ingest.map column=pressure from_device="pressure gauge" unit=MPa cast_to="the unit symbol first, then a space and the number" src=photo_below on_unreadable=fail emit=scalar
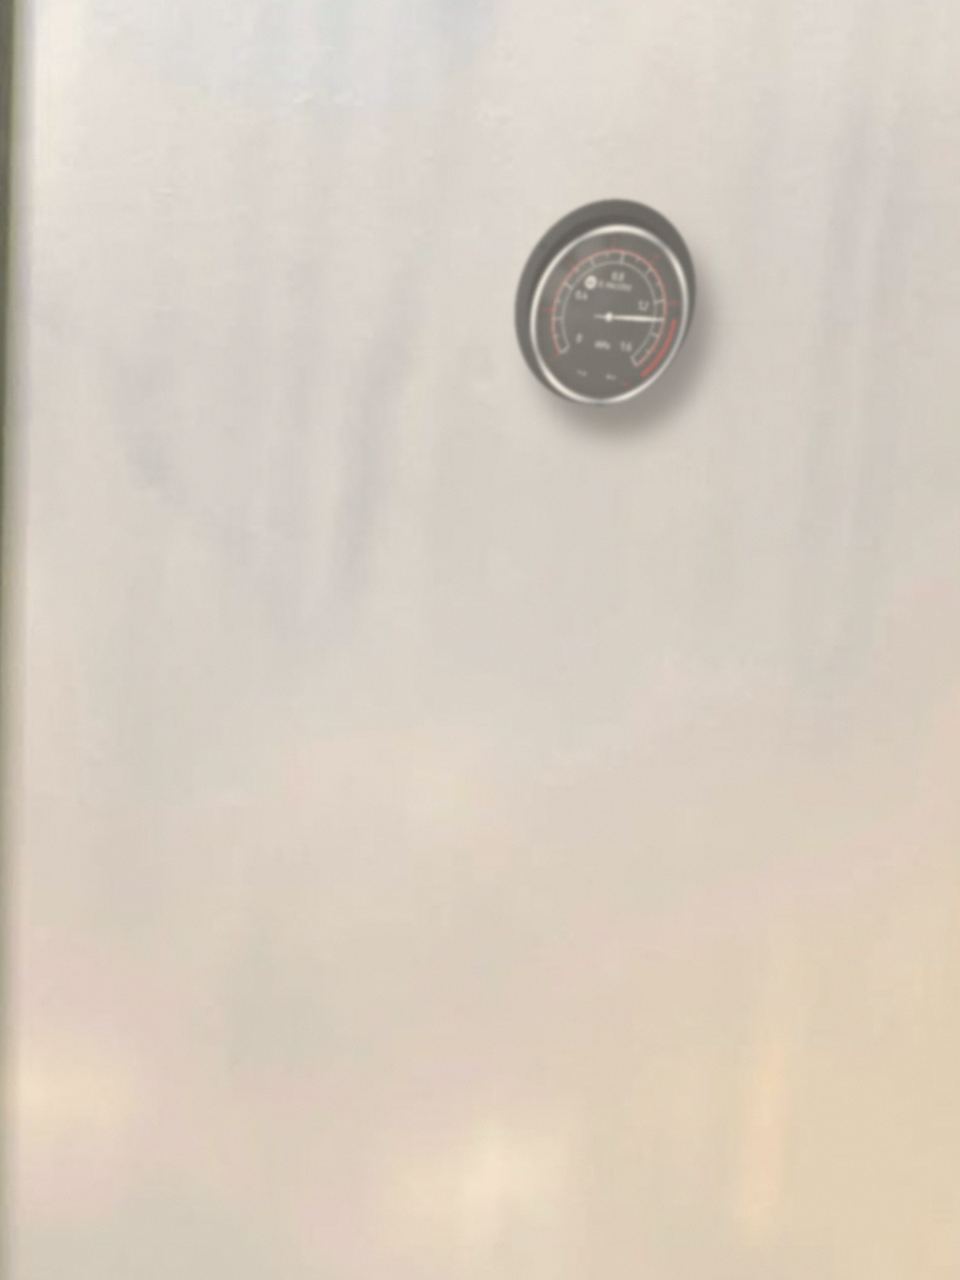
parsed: MPa 1.3
